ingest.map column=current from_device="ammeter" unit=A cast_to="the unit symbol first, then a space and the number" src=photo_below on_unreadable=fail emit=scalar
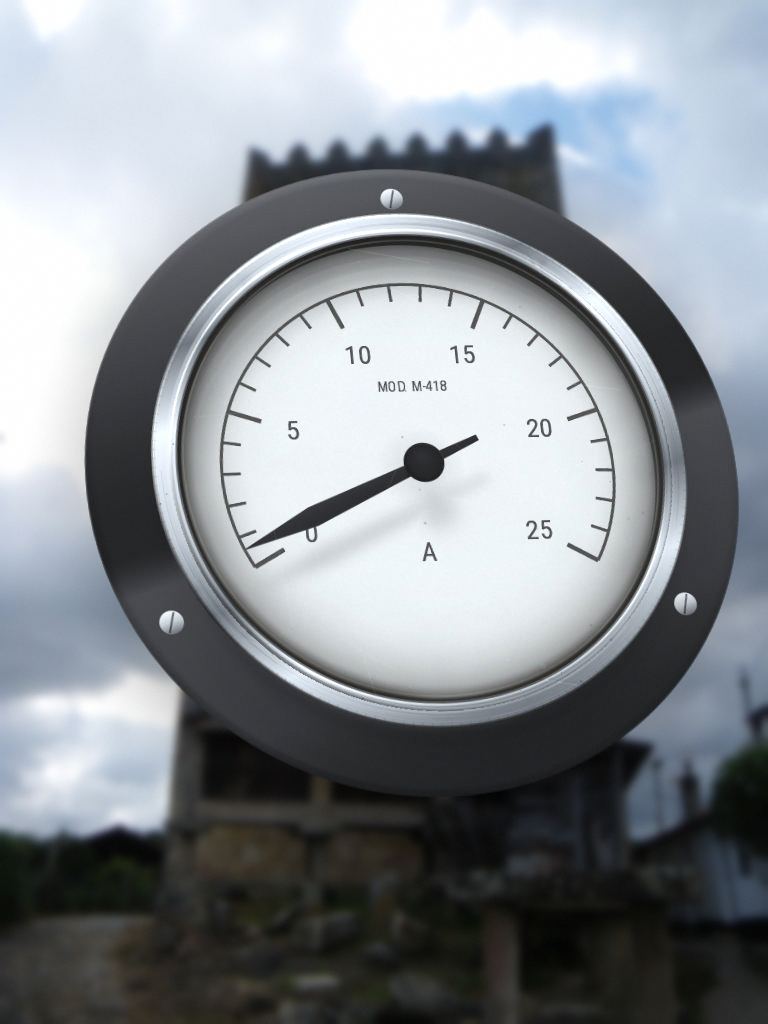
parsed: A 0.5
